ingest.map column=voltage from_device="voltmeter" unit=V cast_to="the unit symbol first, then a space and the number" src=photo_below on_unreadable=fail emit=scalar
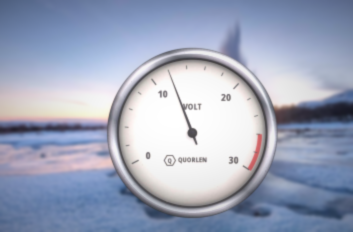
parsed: V 12
